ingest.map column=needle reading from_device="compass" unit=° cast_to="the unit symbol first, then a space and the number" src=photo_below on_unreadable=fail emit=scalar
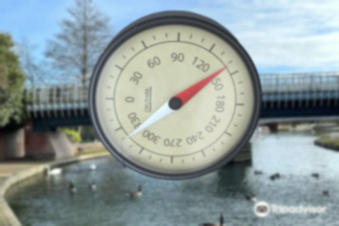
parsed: ° 140
